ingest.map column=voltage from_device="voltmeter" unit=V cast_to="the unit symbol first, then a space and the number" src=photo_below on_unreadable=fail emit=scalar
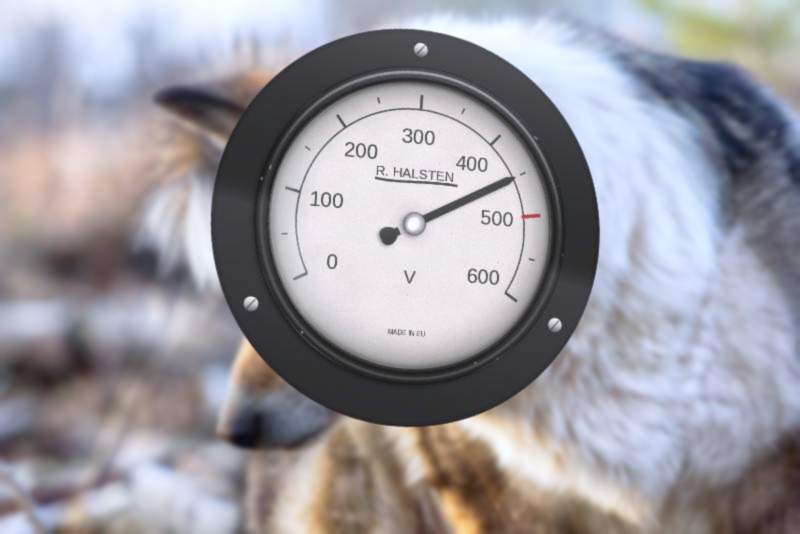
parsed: V 450
